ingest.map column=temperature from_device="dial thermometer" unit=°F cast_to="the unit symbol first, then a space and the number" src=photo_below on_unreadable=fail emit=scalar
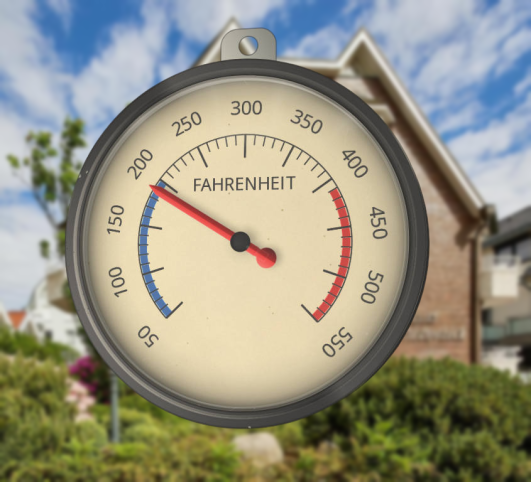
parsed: °F 190
